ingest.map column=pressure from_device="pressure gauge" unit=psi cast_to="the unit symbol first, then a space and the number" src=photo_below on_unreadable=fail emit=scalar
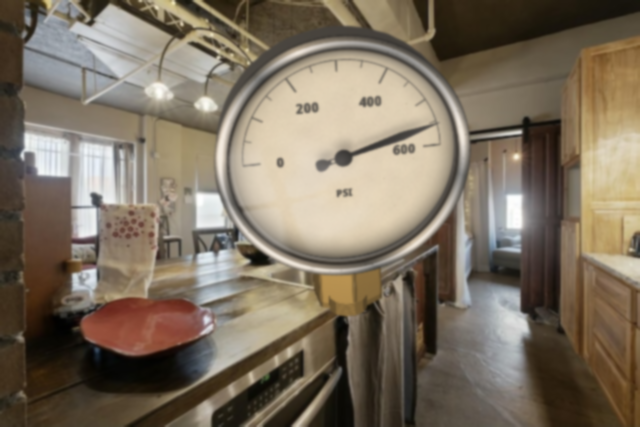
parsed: psi 550
